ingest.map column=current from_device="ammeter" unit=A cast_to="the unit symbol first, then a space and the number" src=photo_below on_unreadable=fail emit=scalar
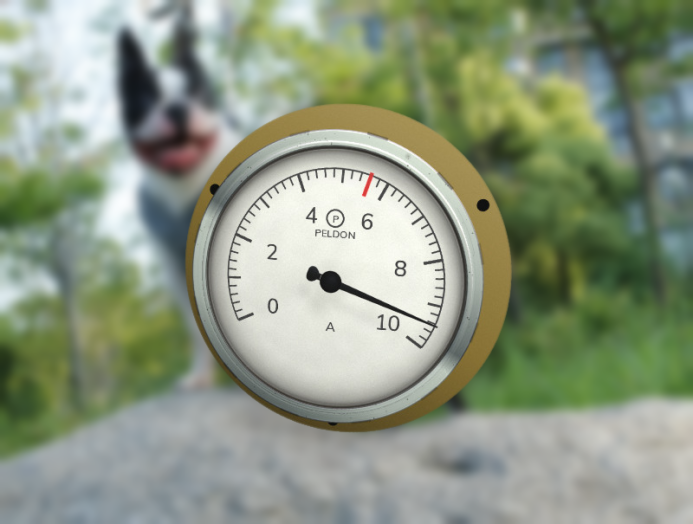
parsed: A 9.4
